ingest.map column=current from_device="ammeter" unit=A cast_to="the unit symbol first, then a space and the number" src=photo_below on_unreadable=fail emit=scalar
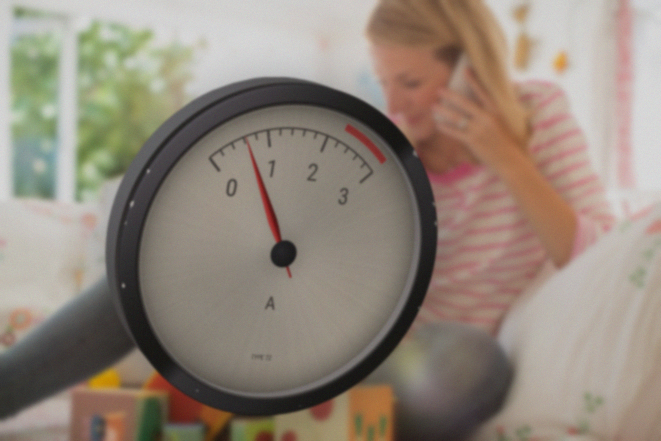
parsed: A 0.6
